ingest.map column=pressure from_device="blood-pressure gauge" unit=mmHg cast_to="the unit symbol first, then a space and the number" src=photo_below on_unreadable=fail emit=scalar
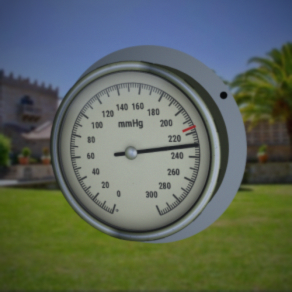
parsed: mmHg 230
